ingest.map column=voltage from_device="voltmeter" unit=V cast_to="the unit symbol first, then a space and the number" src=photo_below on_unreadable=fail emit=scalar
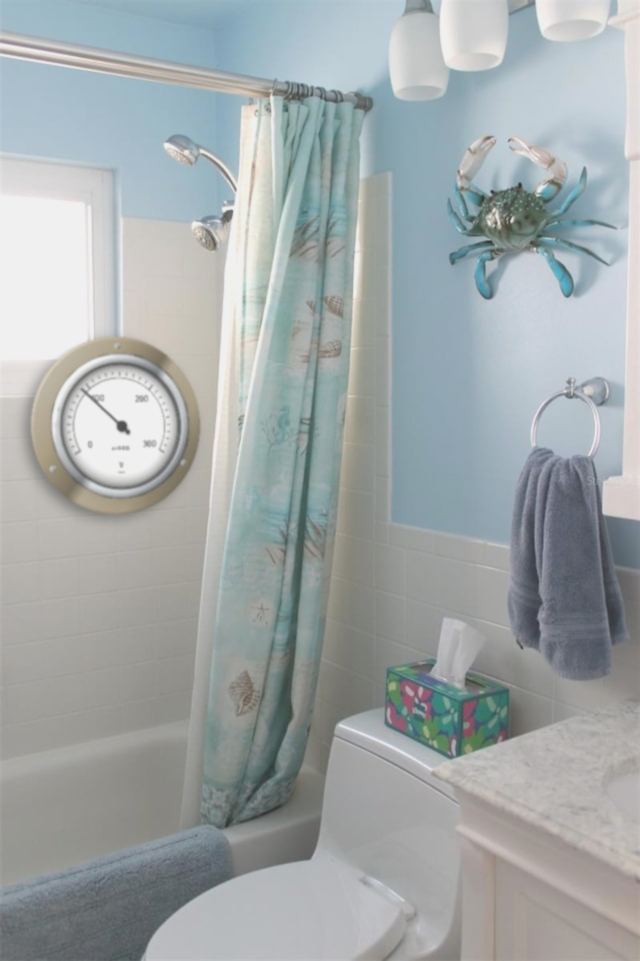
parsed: V 90
